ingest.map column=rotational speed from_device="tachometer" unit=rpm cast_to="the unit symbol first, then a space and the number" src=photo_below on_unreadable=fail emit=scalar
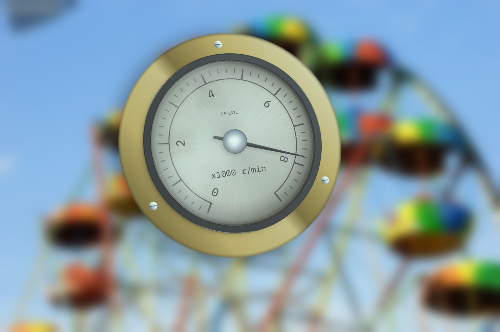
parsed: rpm 7800
